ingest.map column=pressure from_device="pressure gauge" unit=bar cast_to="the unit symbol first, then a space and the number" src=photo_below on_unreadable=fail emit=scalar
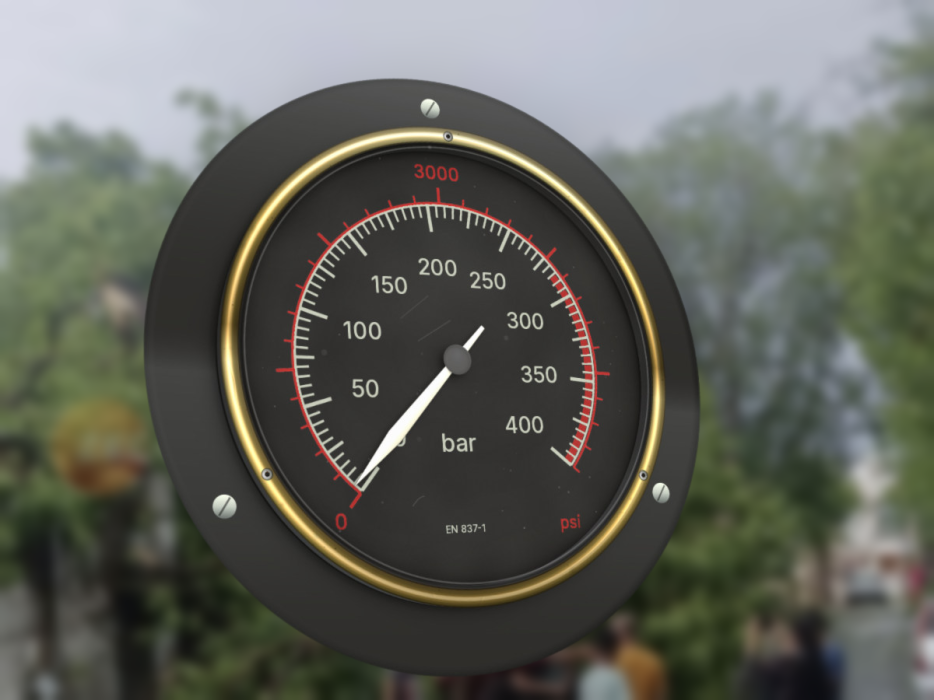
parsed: bar 5
